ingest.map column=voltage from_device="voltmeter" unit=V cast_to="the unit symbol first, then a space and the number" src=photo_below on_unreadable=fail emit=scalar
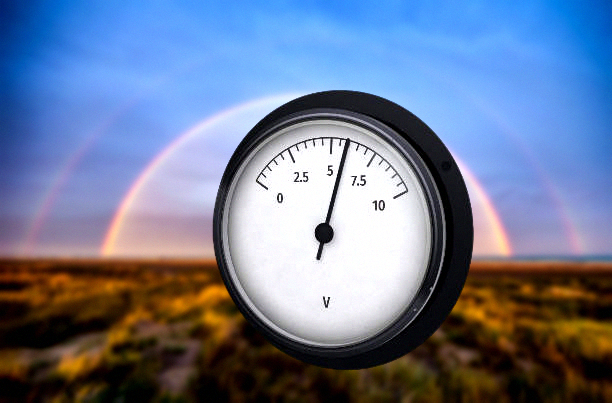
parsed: V 6
